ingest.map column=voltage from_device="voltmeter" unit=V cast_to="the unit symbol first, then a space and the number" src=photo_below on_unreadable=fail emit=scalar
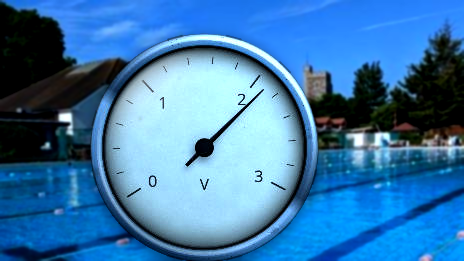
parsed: V 2.1
